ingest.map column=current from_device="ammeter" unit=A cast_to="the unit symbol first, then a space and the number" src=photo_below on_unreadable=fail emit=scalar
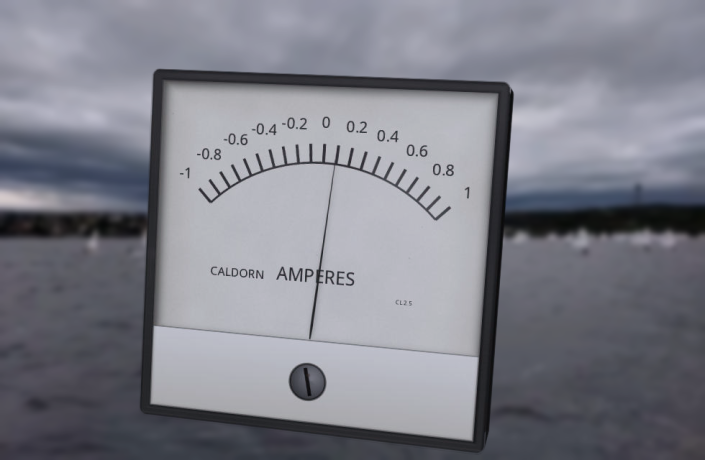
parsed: A 0.1
